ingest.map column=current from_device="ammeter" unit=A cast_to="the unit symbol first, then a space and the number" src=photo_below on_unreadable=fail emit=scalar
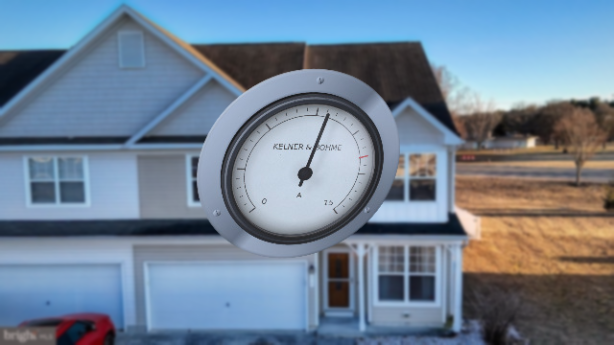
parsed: A 8
